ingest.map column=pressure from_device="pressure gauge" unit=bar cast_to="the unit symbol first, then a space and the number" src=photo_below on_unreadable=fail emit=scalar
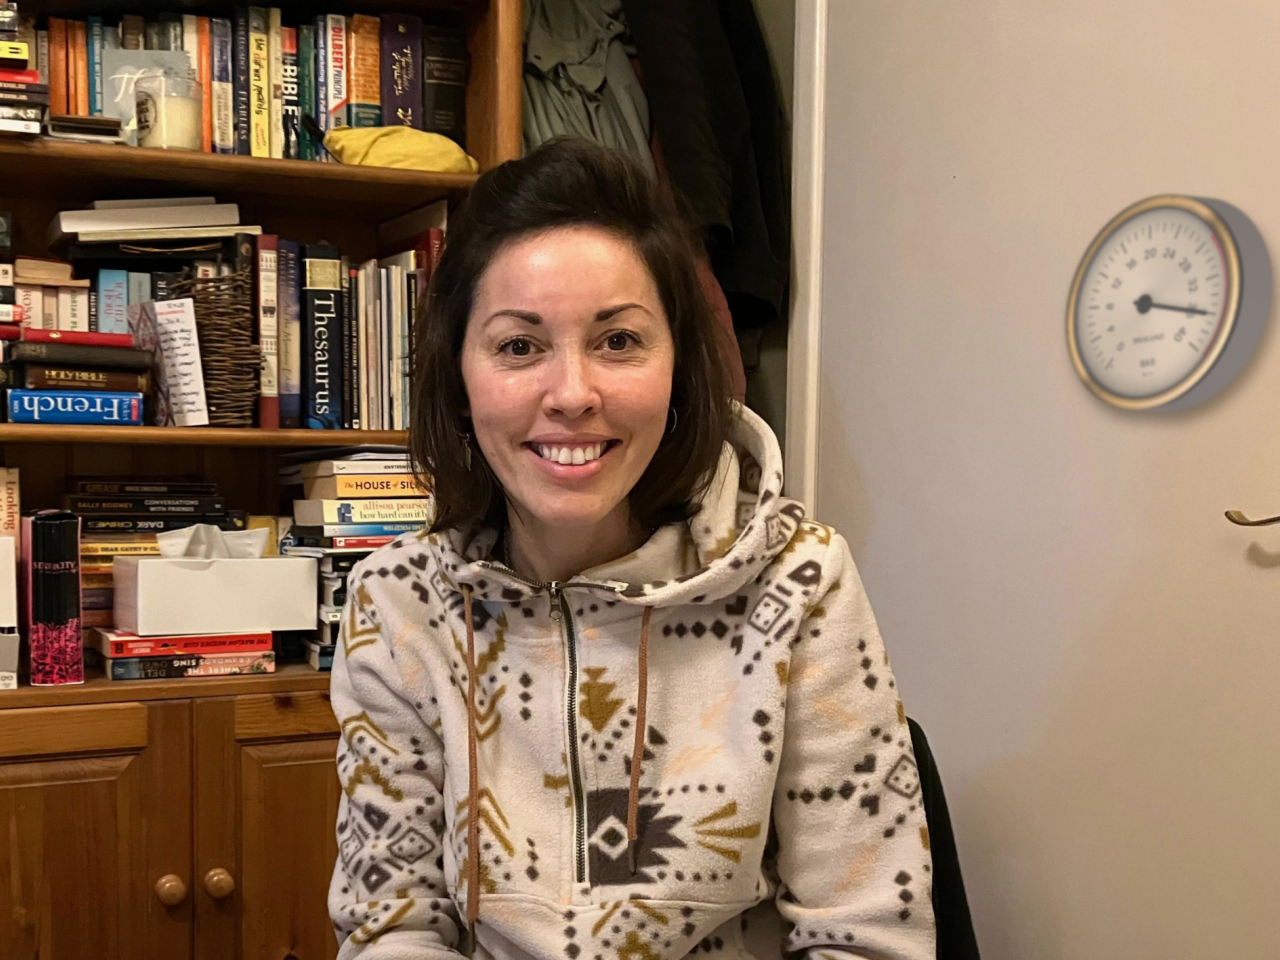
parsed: bar 36
